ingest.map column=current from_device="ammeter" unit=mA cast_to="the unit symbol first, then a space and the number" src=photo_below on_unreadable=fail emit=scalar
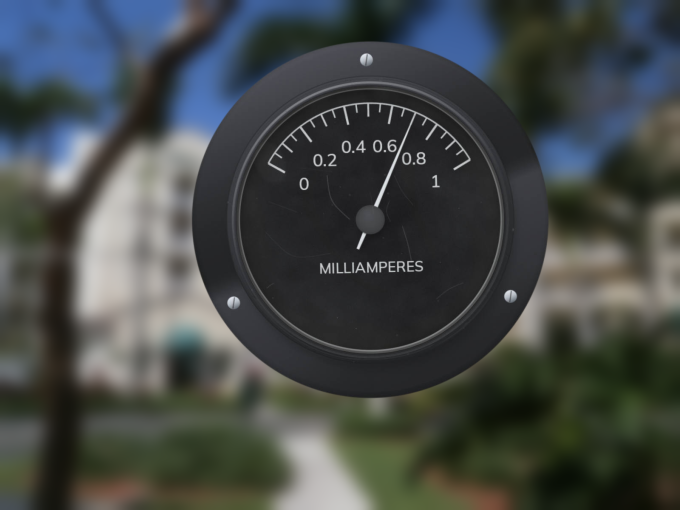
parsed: mA 0.7
